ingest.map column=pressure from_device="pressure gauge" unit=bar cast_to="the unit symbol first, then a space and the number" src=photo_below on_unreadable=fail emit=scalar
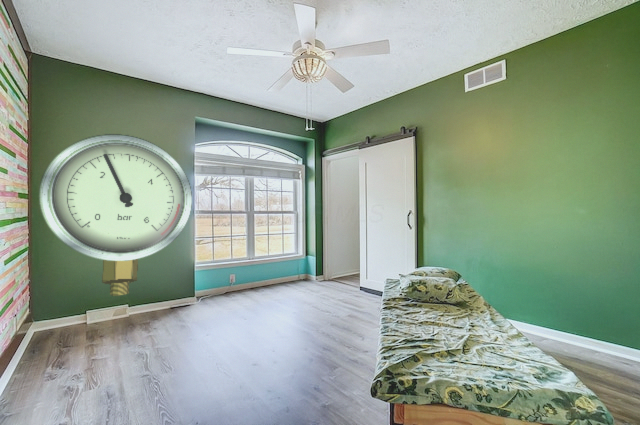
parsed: bar 2.4
